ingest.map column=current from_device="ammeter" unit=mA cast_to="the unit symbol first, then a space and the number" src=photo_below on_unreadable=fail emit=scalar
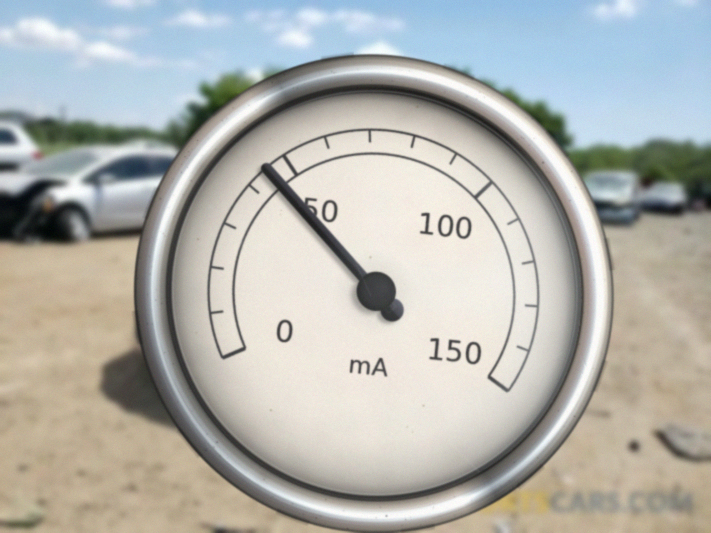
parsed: mA 45
